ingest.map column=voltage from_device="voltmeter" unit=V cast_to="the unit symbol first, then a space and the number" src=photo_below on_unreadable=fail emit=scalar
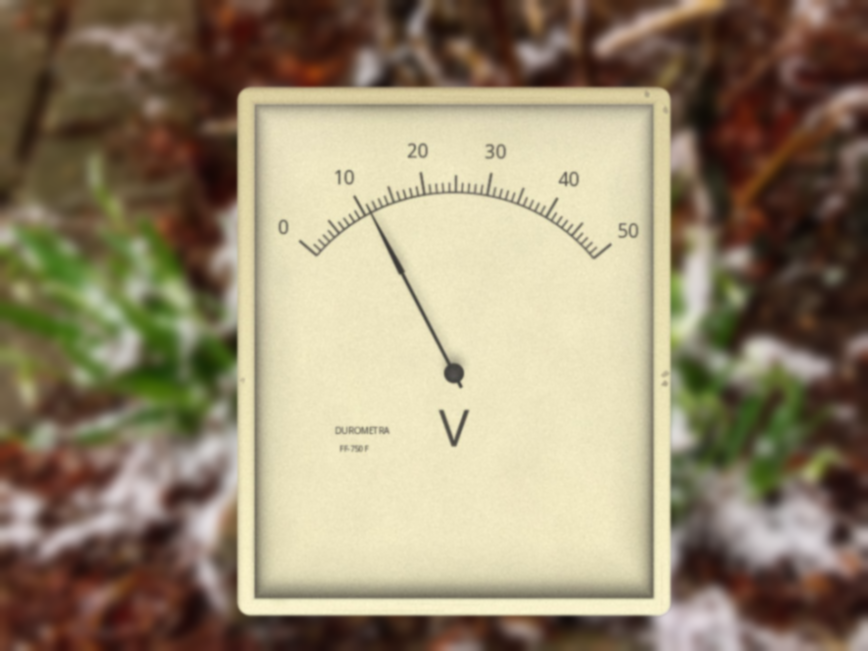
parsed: V 11
